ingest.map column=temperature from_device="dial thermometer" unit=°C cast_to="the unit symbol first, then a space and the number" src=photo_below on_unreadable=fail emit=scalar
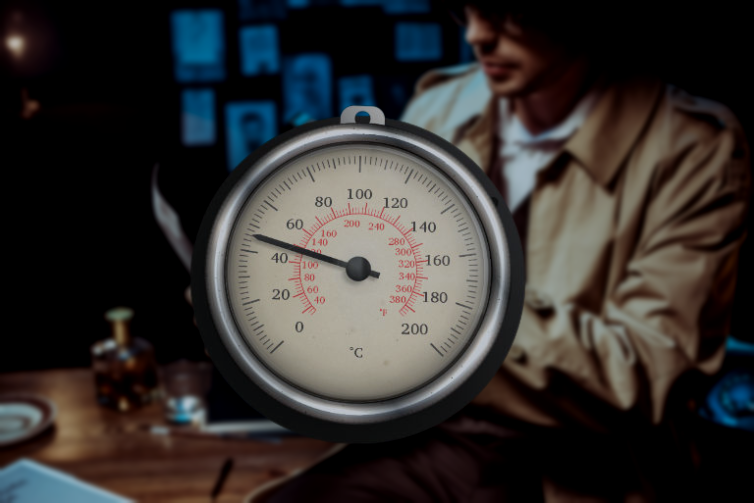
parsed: °C 46
